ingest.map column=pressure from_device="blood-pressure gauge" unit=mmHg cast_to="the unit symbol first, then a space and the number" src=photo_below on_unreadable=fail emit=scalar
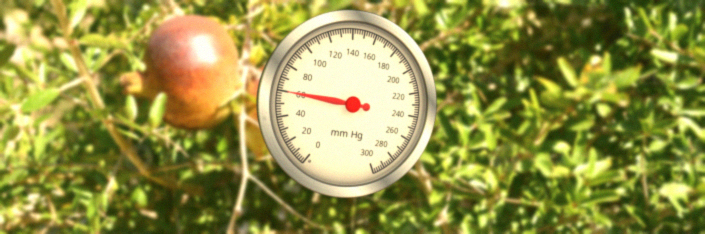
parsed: mmHg 60
